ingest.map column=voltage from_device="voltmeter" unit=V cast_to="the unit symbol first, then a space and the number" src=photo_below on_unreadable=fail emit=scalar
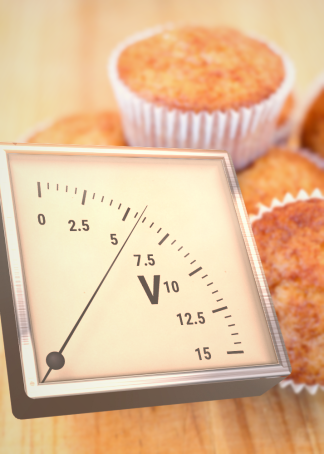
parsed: V 5.75
